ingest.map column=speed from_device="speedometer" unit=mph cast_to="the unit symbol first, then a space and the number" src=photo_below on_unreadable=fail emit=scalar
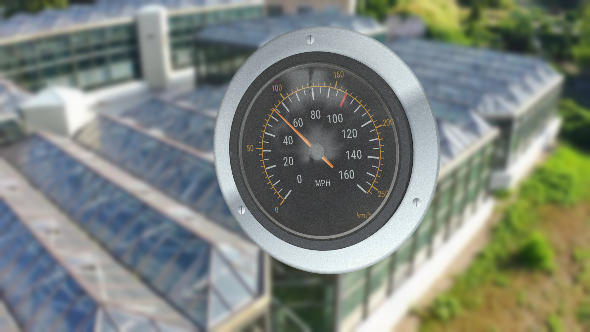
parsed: mph 55
